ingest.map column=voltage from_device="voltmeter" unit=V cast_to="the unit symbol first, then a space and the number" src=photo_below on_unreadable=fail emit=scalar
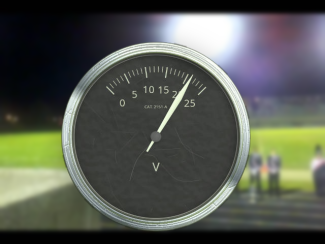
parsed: V 21
